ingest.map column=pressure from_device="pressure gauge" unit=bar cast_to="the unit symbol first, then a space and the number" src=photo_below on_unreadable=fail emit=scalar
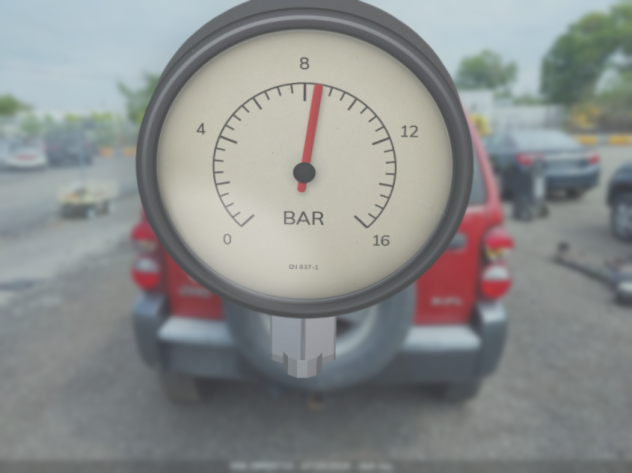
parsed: bar 8.5
